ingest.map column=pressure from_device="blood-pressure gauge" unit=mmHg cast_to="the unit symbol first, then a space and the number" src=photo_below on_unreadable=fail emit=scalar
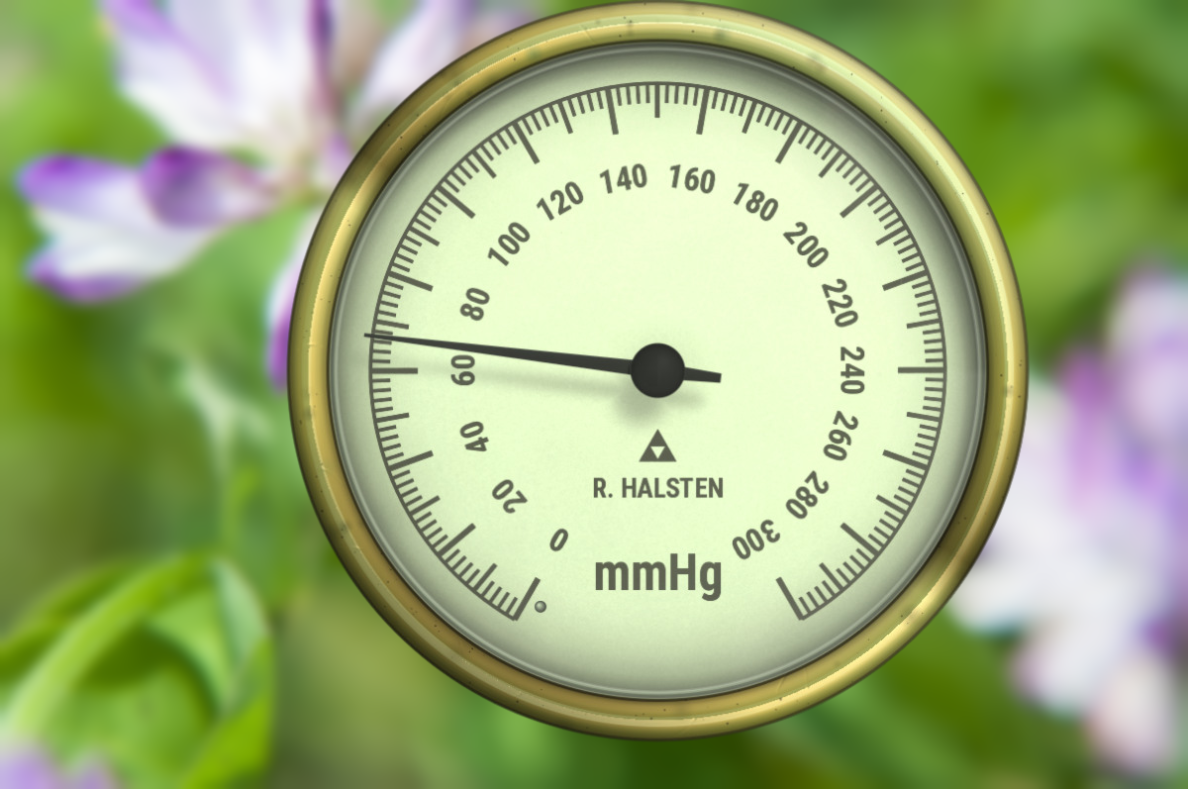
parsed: mmHg 67
